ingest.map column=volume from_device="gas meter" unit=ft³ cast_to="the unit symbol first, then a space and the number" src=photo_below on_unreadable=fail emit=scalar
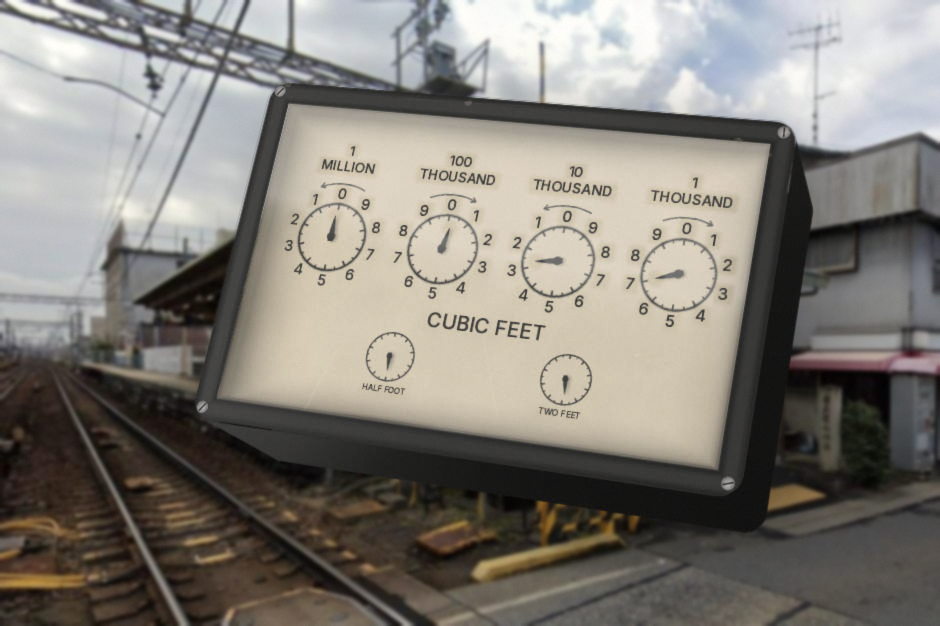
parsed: ft³ 2700
